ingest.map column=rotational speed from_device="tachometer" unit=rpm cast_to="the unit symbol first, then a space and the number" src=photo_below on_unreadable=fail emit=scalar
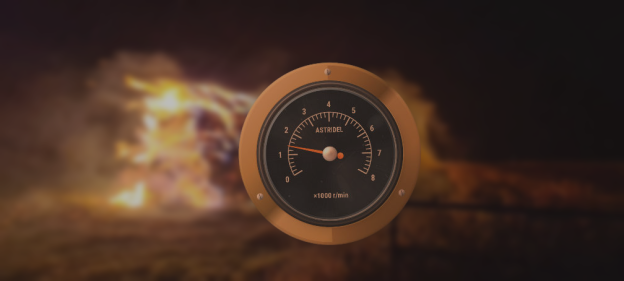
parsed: rpm 1400
